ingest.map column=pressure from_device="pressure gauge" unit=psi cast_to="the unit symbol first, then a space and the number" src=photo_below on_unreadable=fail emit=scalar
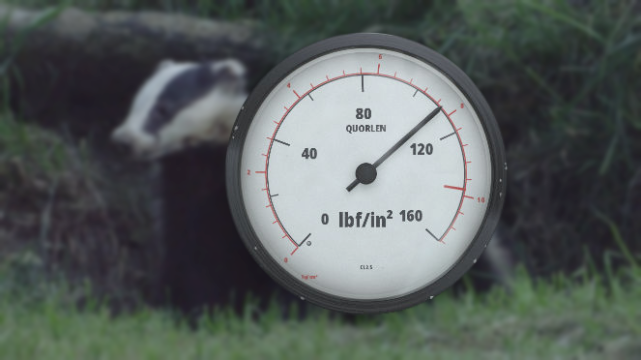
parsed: psi 110
